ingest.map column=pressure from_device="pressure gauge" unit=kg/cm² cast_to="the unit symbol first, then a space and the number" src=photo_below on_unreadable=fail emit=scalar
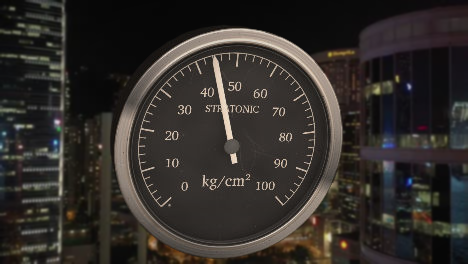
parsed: kg/cm² 44
